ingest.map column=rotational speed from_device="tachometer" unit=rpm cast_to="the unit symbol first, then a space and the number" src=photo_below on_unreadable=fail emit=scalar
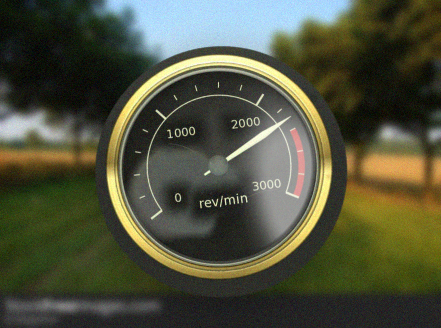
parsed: rpm 2300
